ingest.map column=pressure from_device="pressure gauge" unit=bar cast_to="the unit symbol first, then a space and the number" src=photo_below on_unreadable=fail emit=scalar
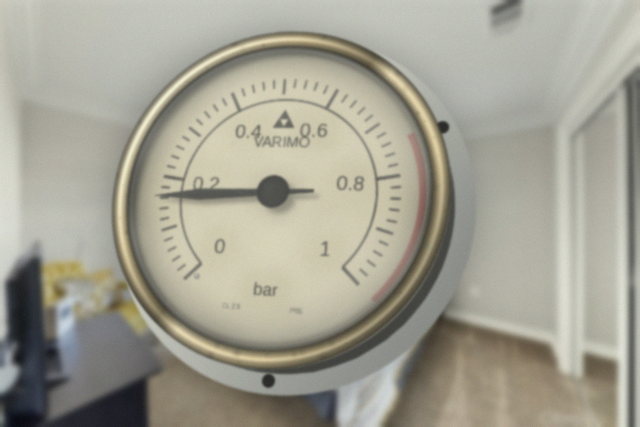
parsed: bar 0.16
